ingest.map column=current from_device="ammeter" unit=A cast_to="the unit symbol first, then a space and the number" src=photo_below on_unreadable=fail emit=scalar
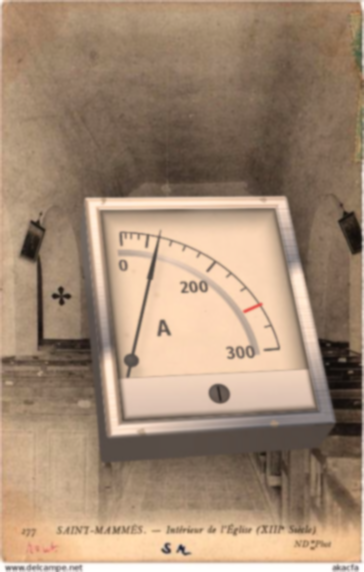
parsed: A 120
